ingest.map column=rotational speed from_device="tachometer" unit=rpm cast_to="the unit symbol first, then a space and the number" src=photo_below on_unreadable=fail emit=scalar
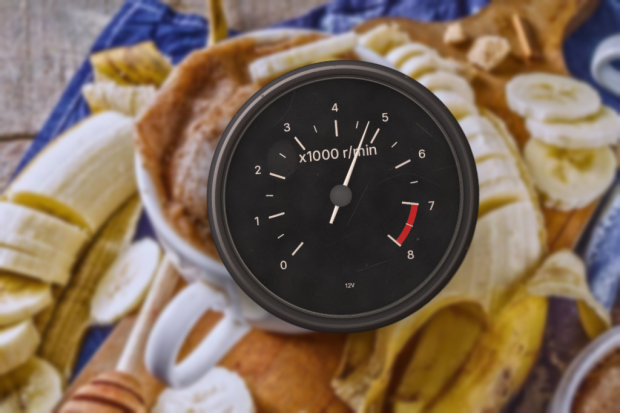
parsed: rpm 4750
